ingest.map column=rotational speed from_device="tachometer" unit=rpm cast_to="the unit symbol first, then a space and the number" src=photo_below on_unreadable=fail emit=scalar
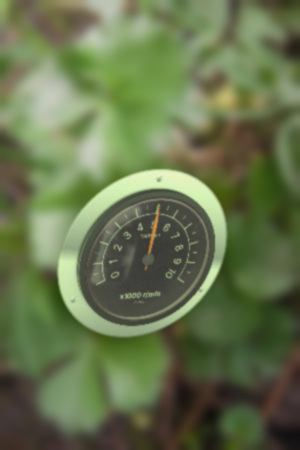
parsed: rpm 5000
